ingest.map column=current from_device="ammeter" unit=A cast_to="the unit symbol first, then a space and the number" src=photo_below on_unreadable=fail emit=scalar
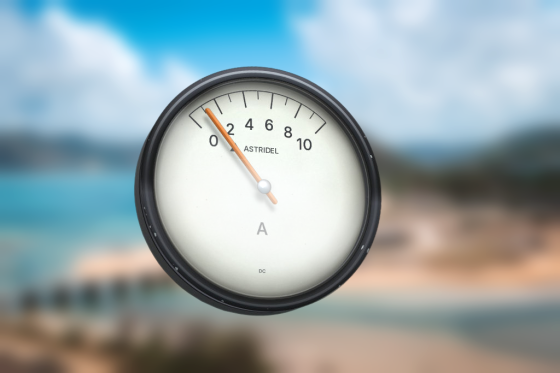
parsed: A 1
